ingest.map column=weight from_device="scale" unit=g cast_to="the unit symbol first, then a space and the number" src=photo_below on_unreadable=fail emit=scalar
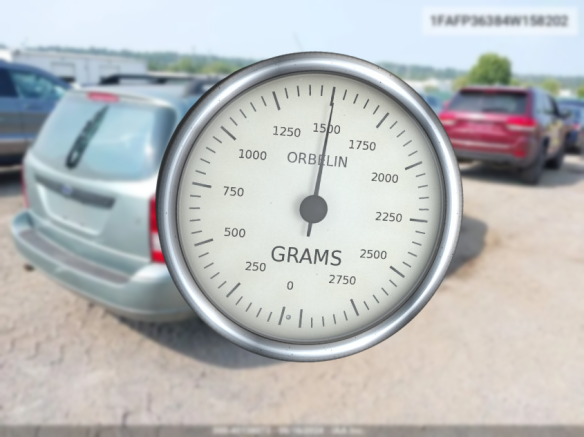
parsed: g 1500
